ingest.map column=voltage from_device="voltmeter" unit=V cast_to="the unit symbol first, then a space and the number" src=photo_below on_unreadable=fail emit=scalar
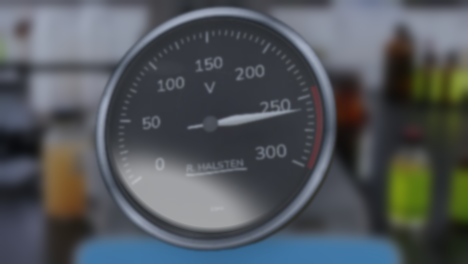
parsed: V 260
